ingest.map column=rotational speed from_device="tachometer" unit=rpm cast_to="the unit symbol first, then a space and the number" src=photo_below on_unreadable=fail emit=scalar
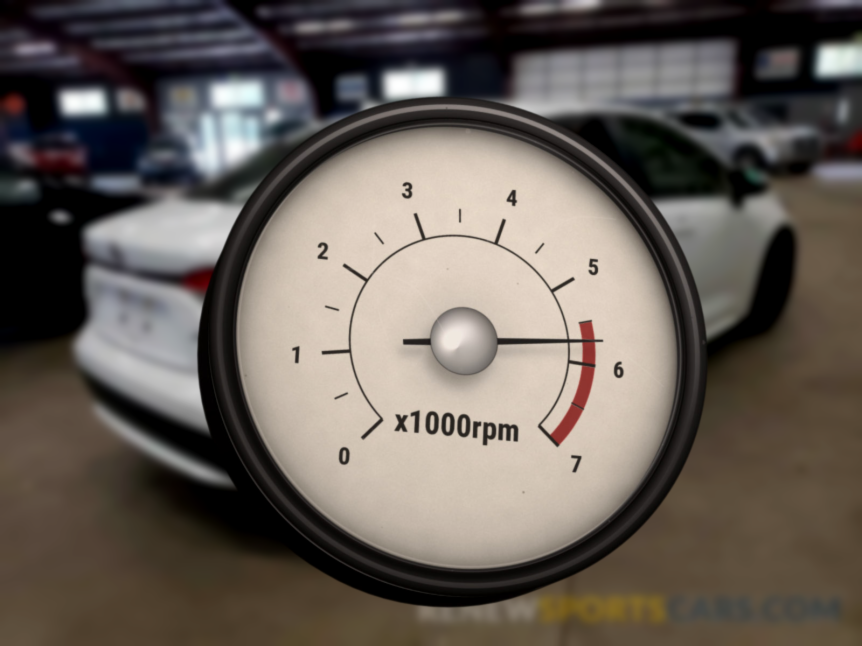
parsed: rpm 5750
